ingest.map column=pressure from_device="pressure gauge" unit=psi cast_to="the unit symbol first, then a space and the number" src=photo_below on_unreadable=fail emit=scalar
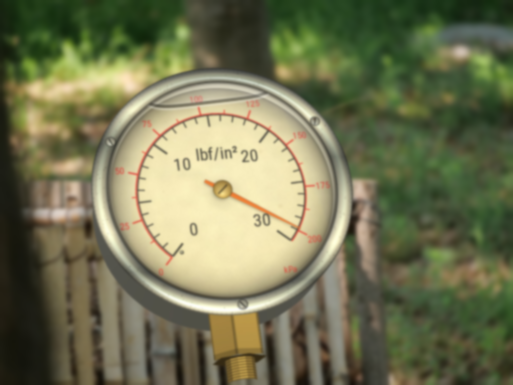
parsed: psi 29
